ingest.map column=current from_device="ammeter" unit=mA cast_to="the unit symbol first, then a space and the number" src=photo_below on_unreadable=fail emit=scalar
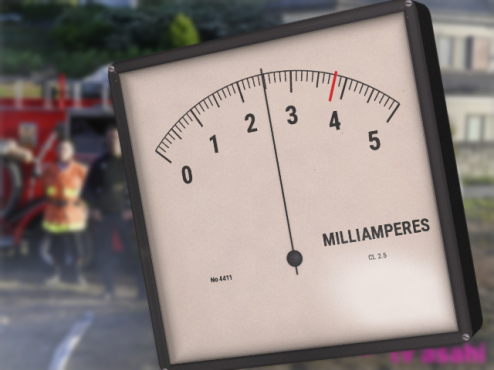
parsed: mA 2.5
